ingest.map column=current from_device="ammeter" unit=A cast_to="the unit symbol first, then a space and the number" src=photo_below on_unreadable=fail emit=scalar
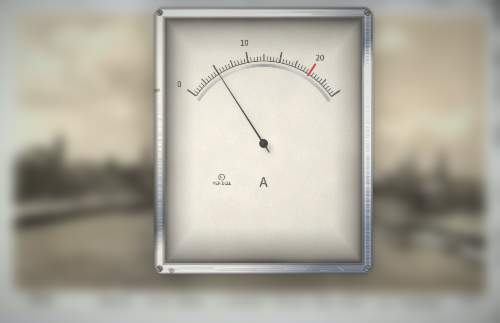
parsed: A 5
